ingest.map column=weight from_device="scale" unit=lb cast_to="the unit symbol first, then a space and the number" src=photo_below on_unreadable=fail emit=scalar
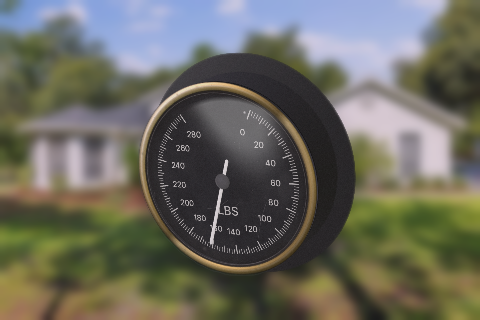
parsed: lb 160
